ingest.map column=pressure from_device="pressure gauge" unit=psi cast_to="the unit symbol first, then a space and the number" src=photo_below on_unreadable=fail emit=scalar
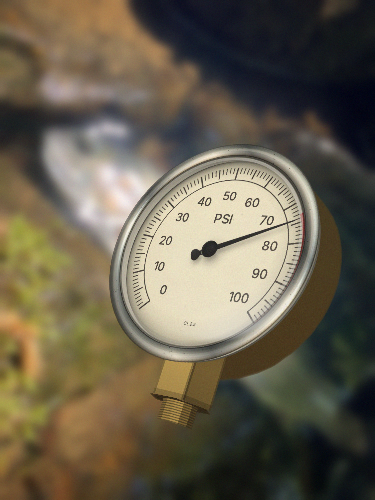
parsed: psi 75
